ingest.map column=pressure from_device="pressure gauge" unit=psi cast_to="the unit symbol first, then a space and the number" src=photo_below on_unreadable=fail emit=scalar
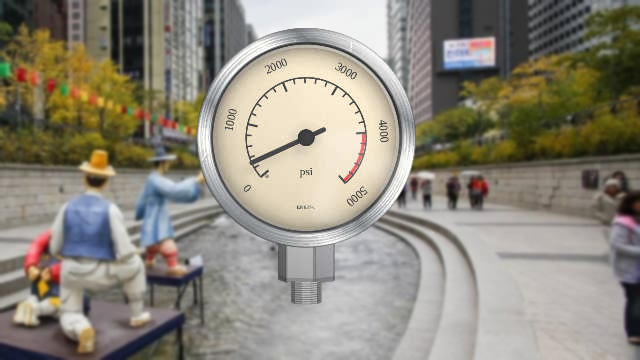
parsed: psi 300
